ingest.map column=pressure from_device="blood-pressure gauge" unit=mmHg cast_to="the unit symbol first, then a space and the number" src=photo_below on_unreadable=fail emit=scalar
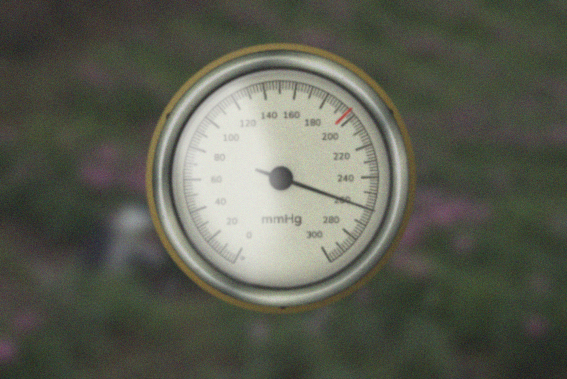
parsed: mmHg 260
